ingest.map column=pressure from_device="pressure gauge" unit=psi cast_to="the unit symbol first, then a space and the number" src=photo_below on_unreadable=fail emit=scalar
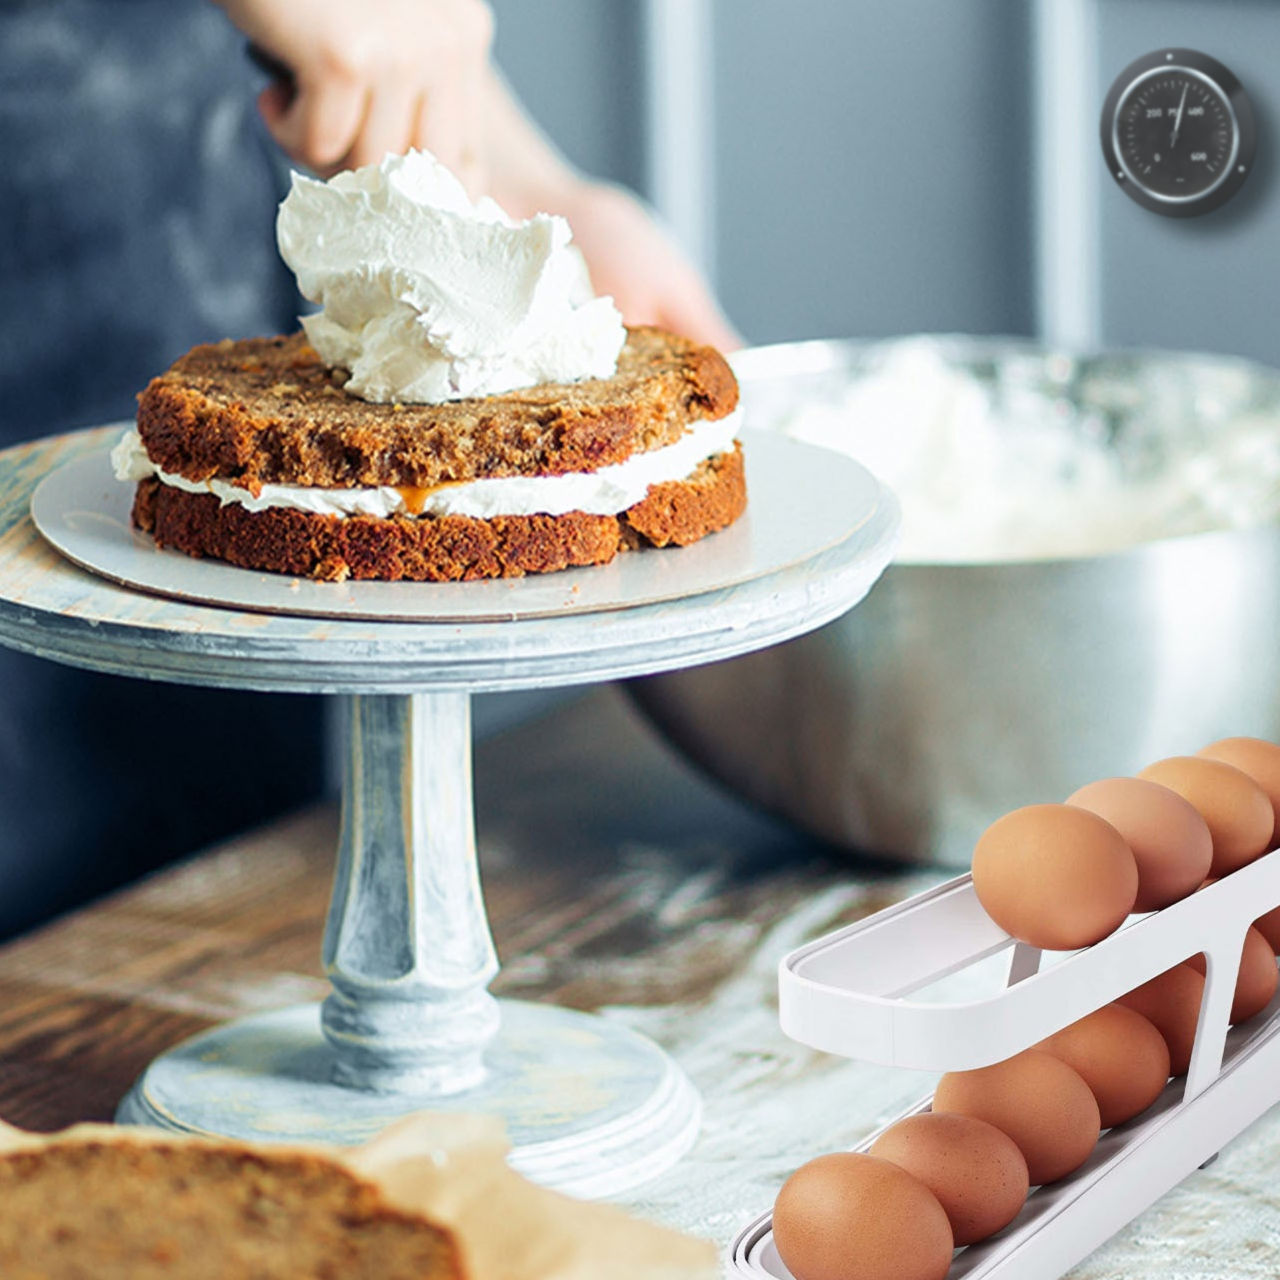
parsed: psi 340
